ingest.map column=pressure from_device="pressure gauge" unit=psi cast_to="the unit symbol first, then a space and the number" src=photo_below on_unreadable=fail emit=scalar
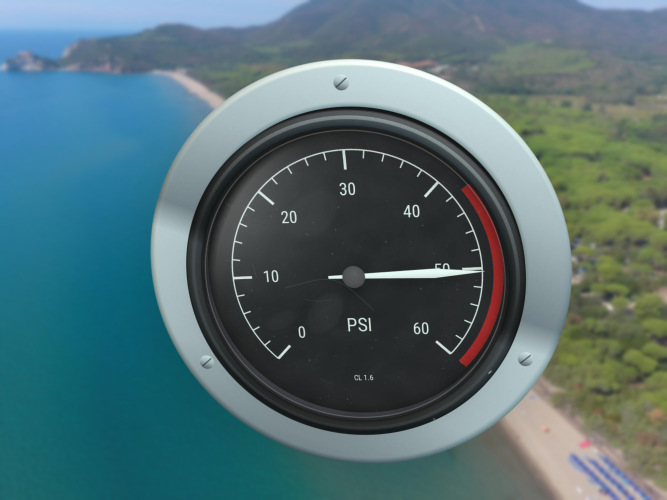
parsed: psi 50
